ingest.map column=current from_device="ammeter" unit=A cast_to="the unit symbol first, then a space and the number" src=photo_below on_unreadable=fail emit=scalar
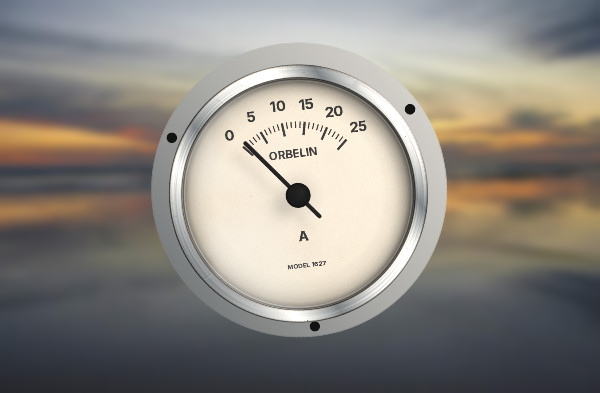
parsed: A 1
